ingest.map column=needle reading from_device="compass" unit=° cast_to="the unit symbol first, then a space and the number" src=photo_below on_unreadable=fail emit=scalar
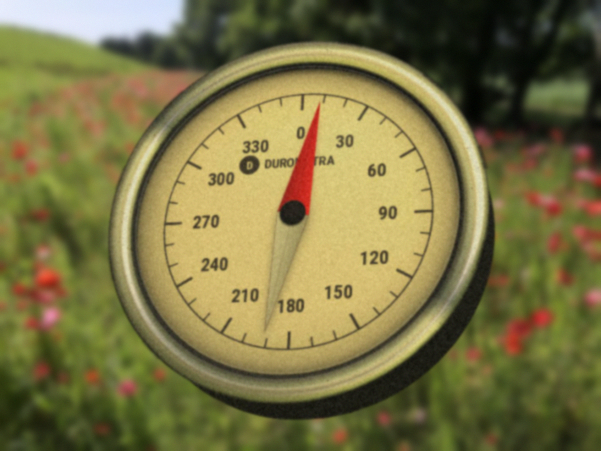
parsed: ° 10
